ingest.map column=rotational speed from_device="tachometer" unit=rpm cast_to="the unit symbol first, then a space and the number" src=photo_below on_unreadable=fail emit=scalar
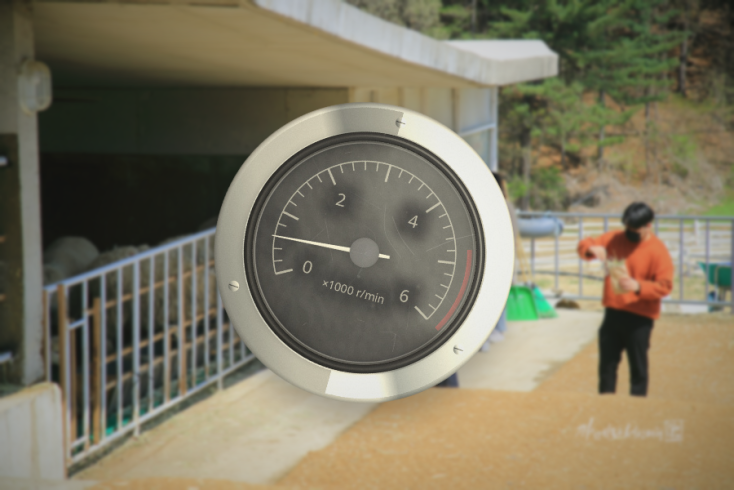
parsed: rpm 600
